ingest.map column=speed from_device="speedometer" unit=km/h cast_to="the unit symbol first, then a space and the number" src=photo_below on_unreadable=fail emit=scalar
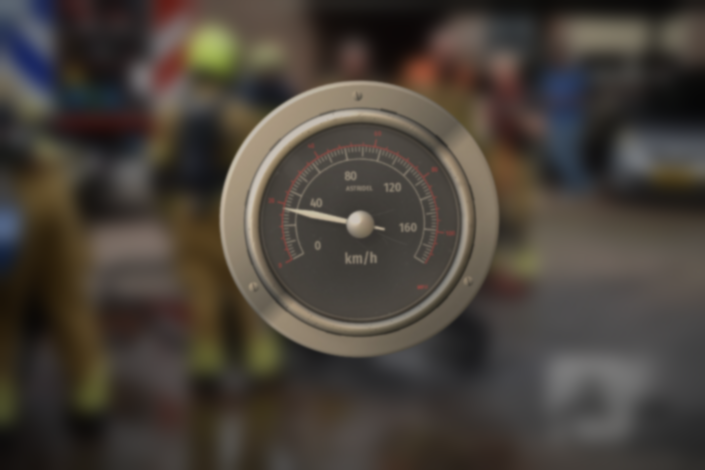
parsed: km/h 30
